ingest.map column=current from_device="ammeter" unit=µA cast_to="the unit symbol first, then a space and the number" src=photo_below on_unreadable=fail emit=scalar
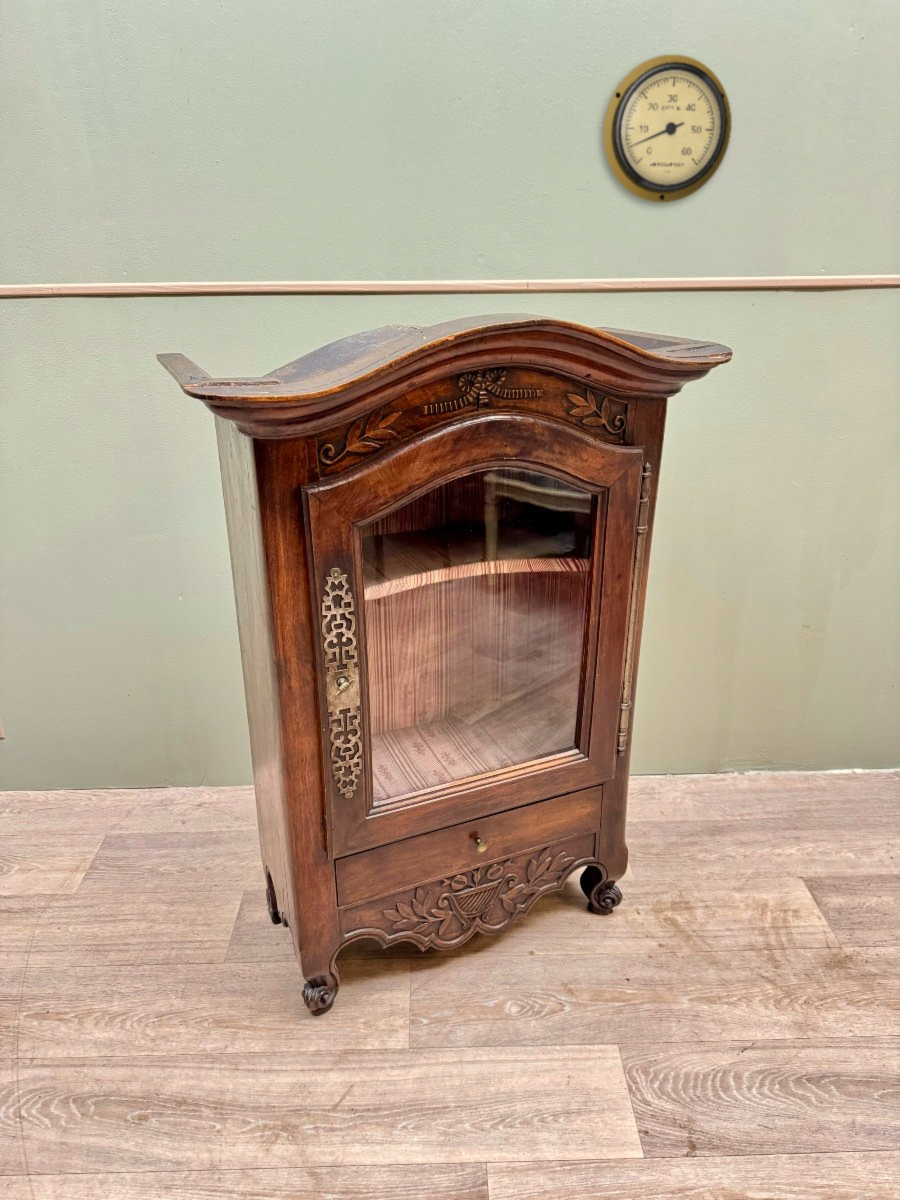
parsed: µA 5
